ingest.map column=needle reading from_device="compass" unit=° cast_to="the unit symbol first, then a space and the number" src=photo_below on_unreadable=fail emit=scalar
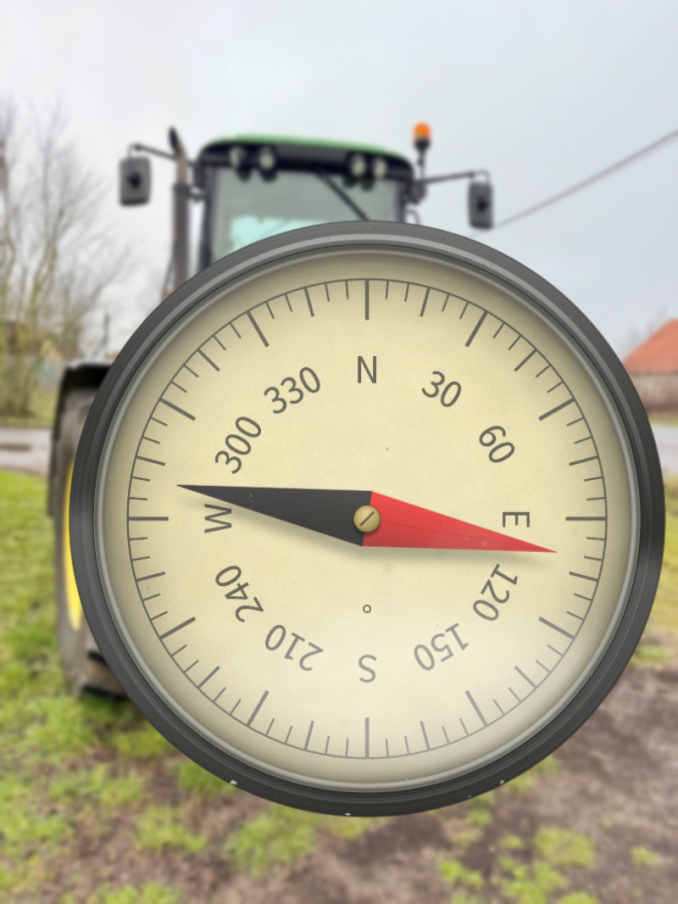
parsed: ° 100
